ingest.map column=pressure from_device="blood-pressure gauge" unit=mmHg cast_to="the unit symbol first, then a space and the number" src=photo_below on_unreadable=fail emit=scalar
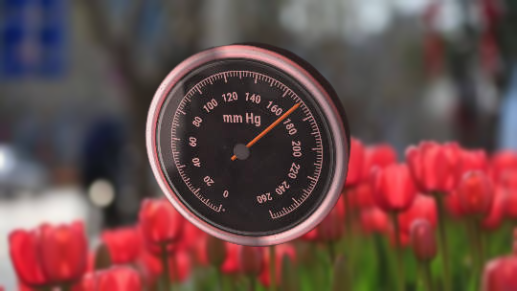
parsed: mmHg 170
